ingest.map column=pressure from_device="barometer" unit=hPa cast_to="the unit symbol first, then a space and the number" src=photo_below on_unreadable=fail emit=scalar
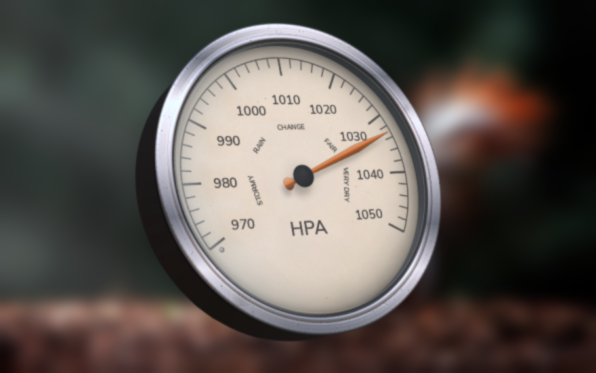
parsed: hPa 1033
